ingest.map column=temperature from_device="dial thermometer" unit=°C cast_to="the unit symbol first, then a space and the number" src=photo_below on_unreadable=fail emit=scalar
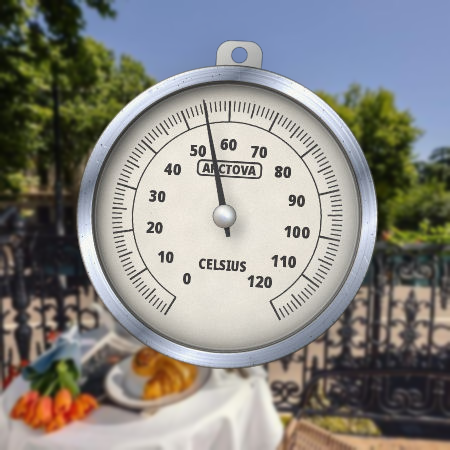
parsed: °C 55
